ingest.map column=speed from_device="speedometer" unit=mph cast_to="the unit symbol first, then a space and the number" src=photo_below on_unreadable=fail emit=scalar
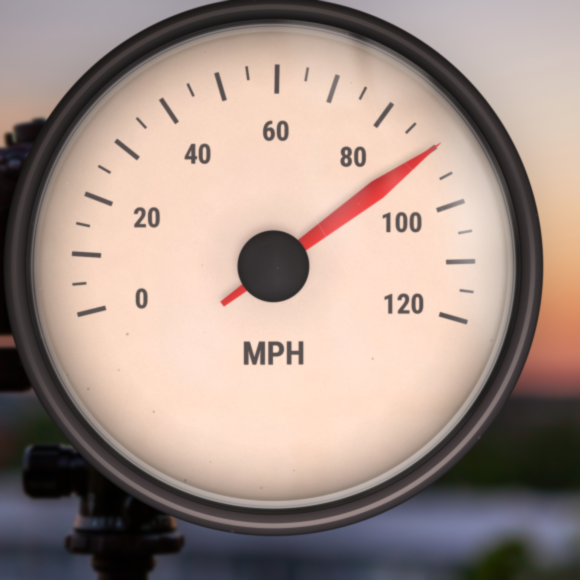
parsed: mph 90
